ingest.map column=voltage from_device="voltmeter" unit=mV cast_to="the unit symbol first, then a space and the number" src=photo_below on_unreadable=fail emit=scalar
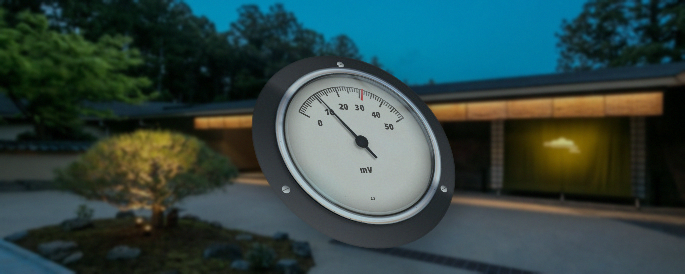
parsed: mV 10
